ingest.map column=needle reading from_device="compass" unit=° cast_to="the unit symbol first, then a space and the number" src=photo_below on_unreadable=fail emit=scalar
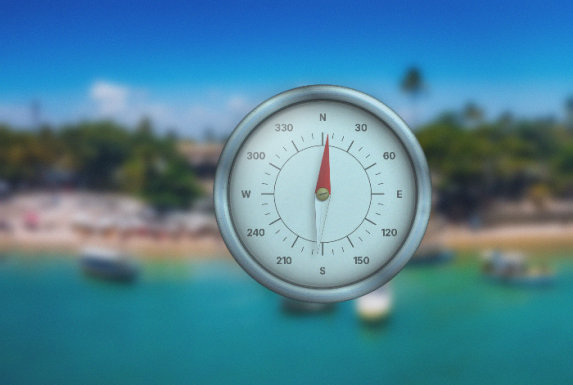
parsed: ° 5
